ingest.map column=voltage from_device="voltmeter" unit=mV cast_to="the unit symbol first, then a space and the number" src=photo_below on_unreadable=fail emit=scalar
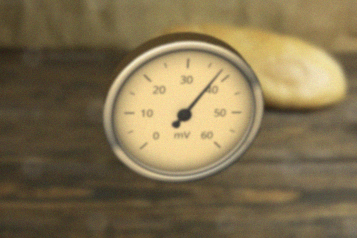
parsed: mV 37.5
